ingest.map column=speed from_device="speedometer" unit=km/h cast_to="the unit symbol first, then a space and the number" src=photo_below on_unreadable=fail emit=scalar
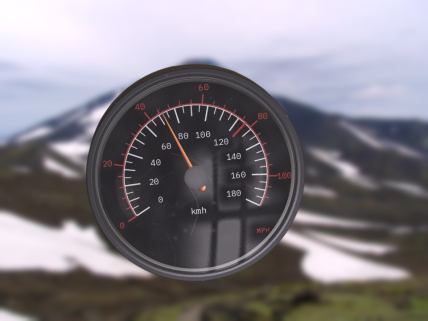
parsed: km/h 72.5
